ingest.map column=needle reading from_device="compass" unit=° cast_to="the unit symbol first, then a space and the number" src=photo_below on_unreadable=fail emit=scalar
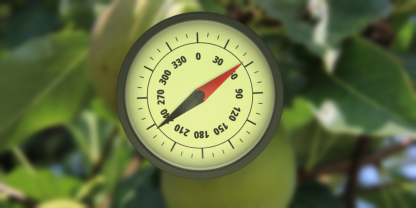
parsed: ° 55
